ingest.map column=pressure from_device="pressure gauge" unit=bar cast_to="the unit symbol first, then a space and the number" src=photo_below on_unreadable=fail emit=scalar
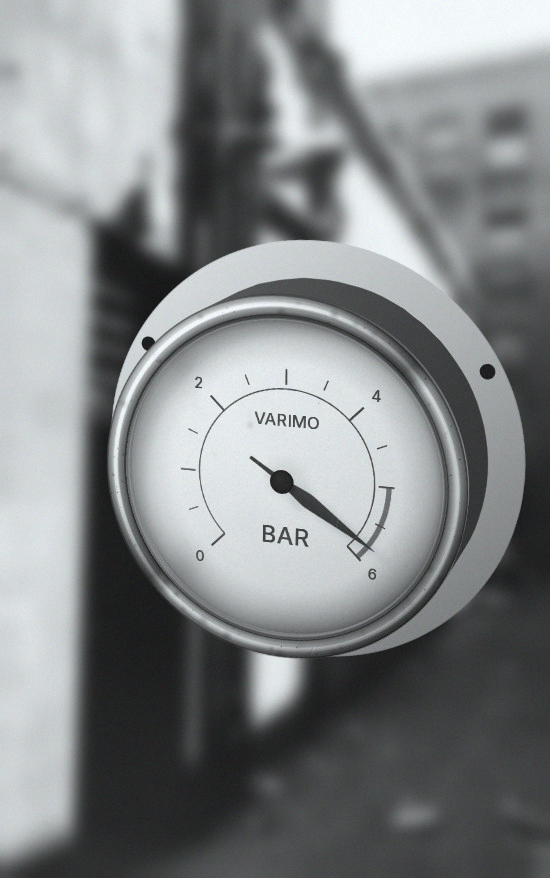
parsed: bar 5.75
